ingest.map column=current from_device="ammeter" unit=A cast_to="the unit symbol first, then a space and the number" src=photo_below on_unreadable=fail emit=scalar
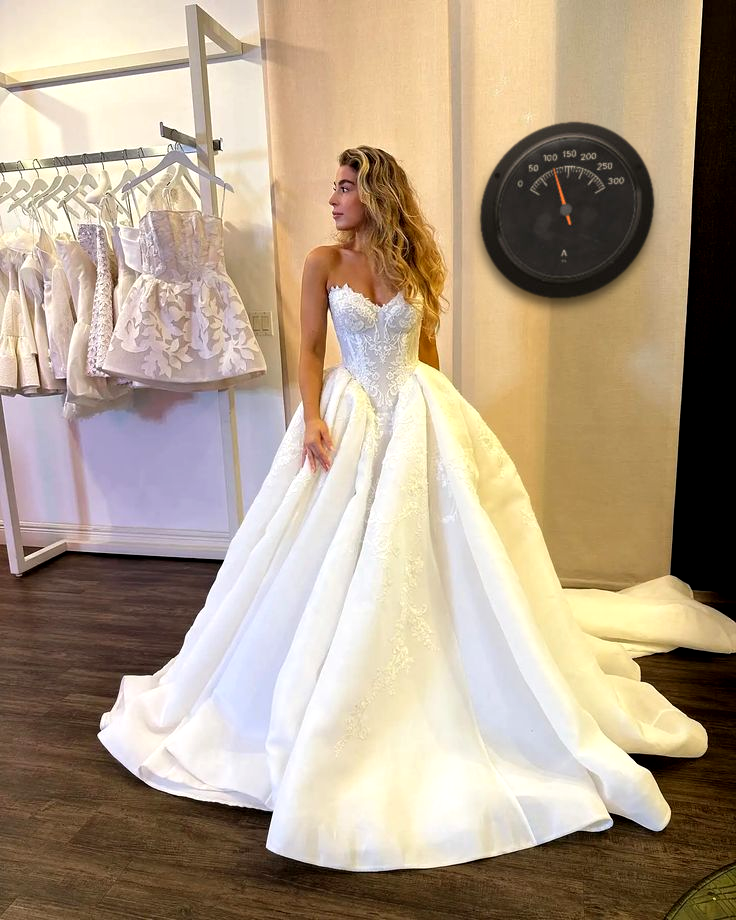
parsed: A 100
